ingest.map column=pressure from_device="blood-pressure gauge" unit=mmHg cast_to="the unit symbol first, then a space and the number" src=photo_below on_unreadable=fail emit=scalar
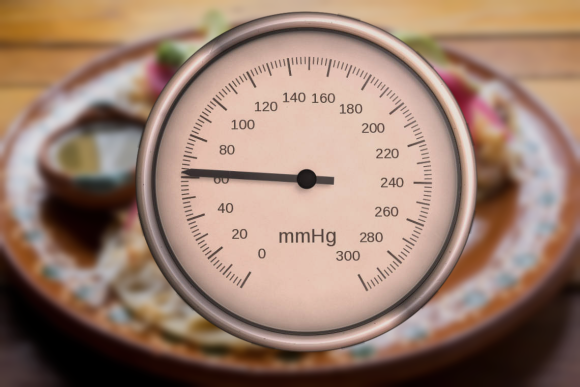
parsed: mmHg 62
